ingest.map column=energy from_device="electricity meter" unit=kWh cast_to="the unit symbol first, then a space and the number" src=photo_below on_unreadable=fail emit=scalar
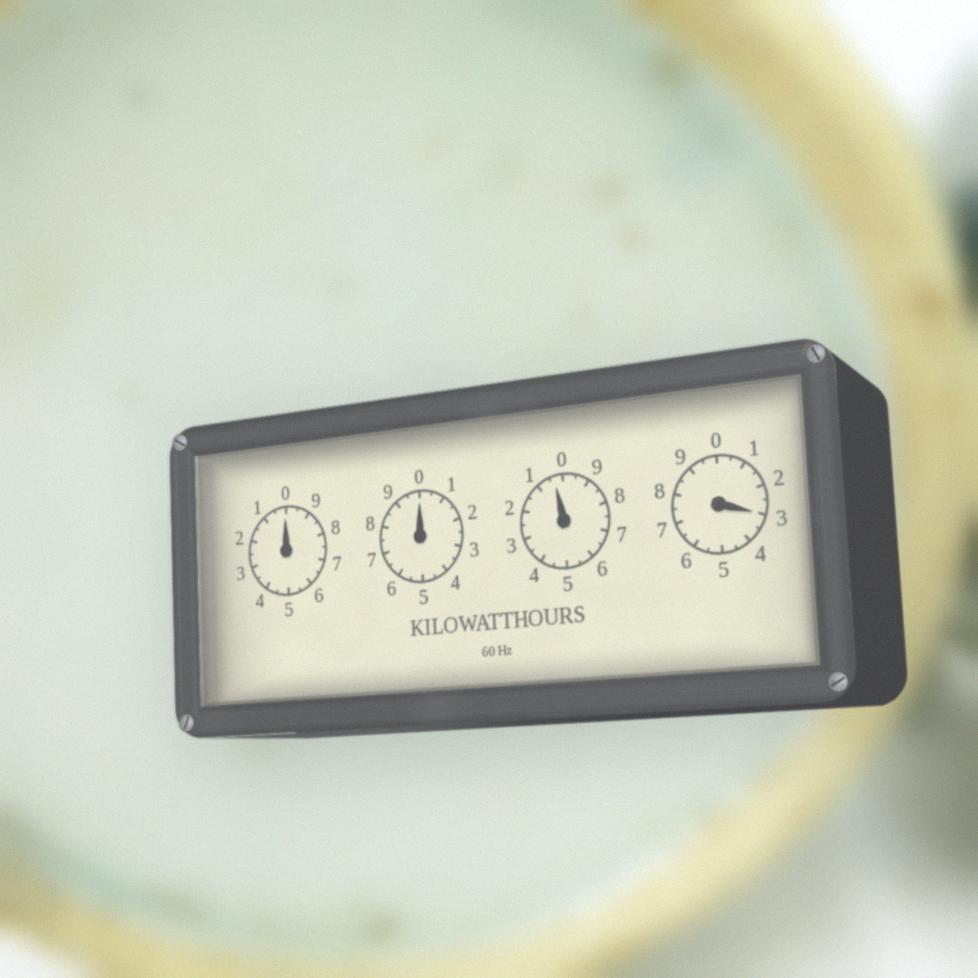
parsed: kWh 3
